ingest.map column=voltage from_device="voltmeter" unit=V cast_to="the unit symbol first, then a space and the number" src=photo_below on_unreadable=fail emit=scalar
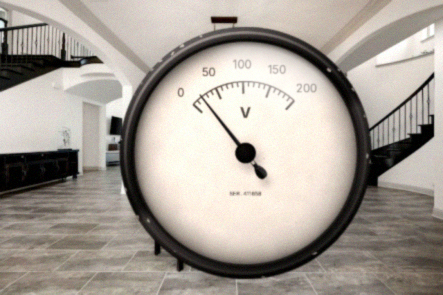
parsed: V 20
